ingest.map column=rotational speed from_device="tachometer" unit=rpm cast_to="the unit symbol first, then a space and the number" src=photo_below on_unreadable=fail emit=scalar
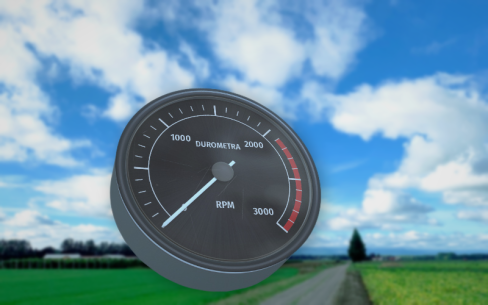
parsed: rpm 0
